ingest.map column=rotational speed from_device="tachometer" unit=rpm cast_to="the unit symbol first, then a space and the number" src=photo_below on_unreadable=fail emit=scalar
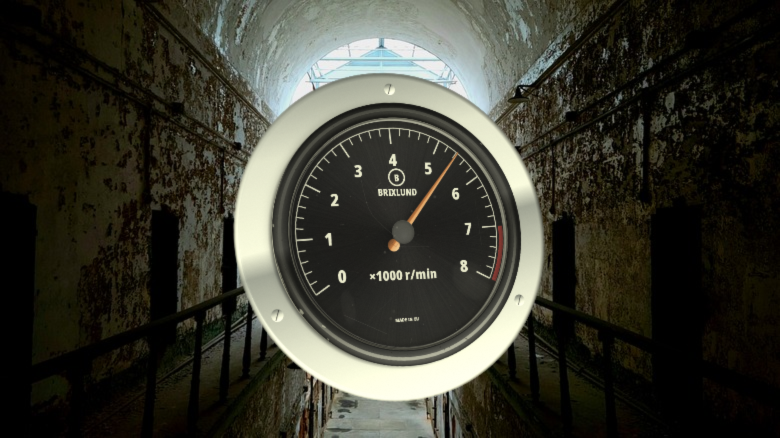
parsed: rpm 5400
